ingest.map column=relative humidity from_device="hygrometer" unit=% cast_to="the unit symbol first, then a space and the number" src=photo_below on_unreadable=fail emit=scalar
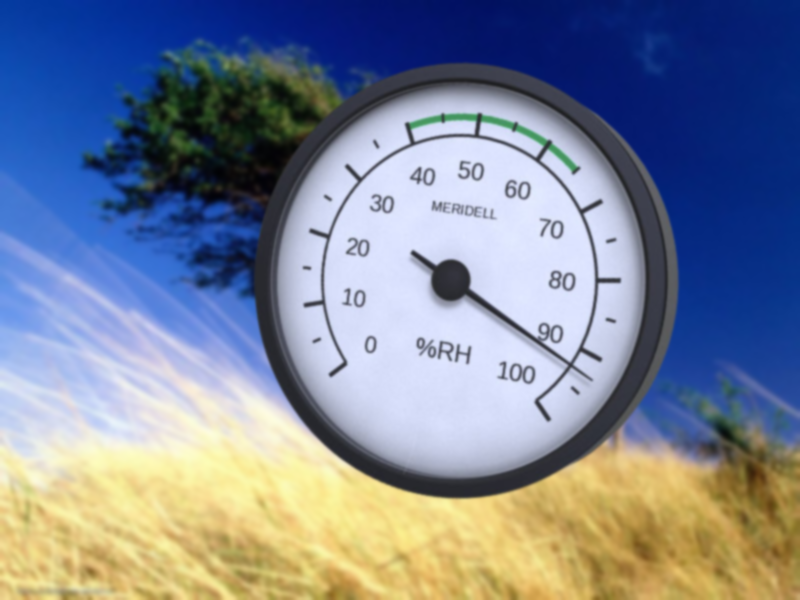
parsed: % 92.5
